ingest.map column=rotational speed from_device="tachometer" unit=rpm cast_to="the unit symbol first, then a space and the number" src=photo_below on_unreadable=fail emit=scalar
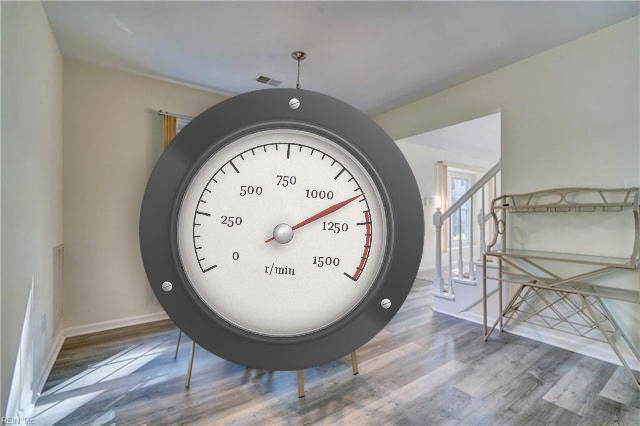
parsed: rpm 1125
